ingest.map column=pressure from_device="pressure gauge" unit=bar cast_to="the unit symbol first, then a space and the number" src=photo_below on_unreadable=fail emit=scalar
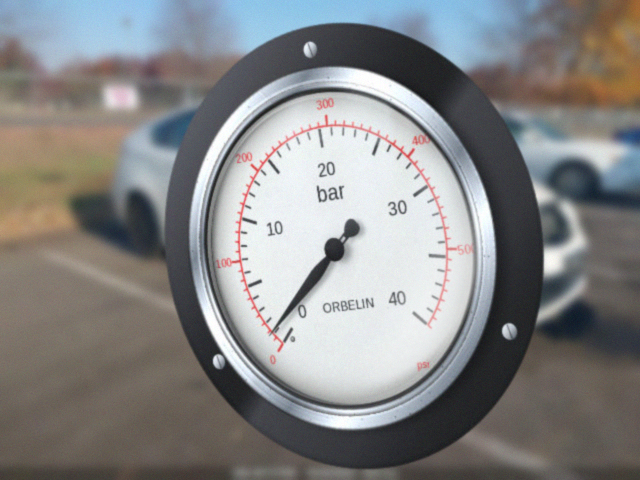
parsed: bar 1
